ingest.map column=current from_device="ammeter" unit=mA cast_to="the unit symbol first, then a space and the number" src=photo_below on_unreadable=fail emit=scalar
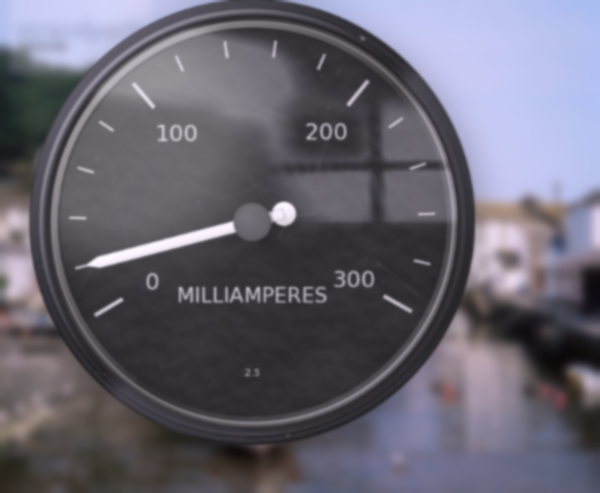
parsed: mA 20
